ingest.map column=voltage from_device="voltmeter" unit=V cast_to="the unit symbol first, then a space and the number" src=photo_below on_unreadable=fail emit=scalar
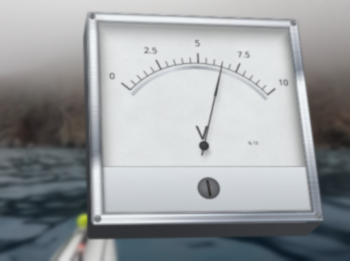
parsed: V 6.5
